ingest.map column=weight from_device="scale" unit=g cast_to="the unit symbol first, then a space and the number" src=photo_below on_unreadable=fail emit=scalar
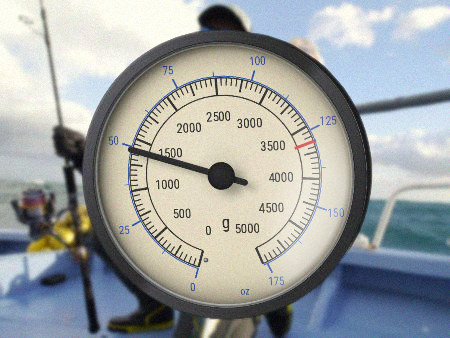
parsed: g 1400
